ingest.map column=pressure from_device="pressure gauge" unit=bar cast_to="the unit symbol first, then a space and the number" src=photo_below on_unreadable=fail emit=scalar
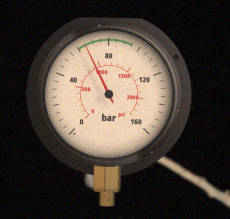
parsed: bar 65
